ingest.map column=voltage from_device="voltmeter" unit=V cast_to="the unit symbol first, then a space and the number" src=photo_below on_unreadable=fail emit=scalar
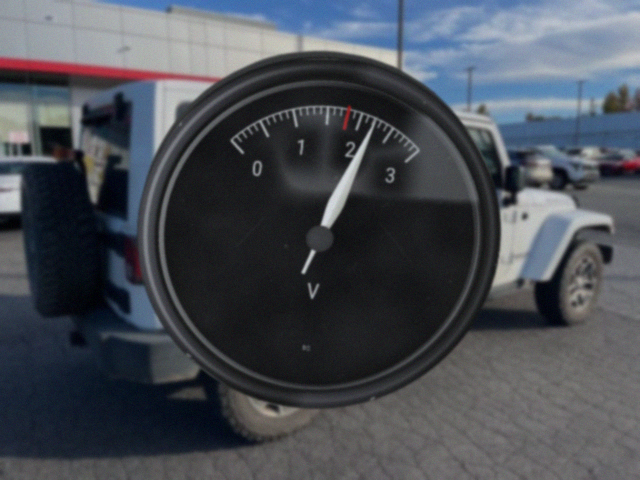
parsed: V 2.2
